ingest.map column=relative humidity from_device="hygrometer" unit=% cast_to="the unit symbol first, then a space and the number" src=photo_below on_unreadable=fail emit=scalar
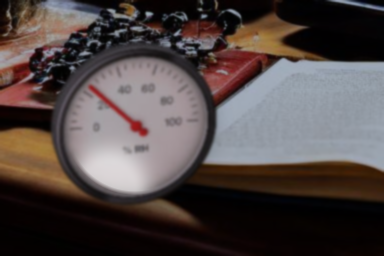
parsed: % 24
